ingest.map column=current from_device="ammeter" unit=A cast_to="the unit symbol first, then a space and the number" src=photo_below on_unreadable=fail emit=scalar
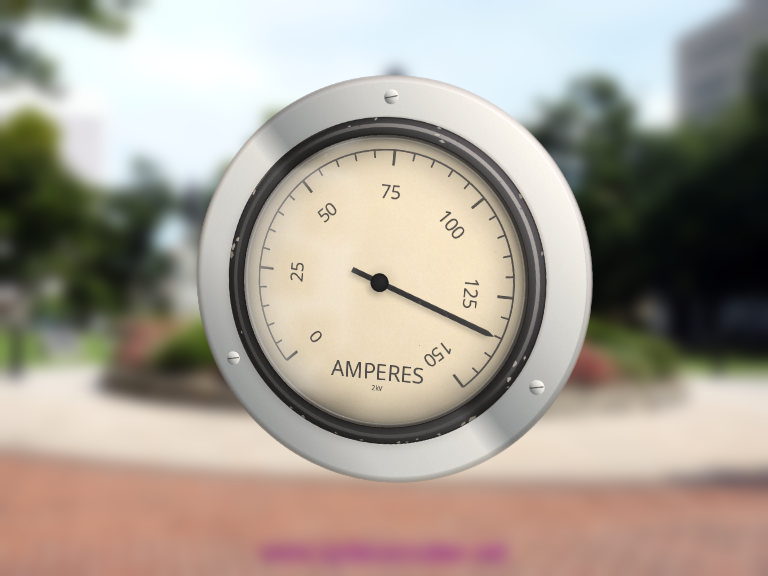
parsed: A 135
